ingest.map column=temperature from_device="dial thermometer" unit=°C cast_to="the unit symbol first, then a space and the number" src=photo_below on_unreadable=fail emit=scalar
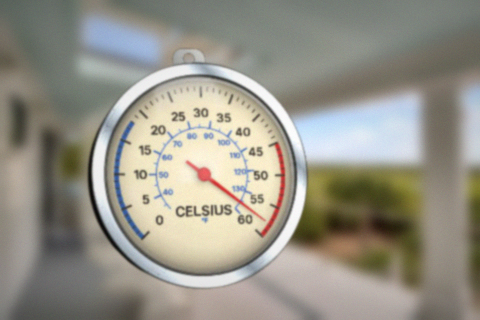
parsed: °C 58
